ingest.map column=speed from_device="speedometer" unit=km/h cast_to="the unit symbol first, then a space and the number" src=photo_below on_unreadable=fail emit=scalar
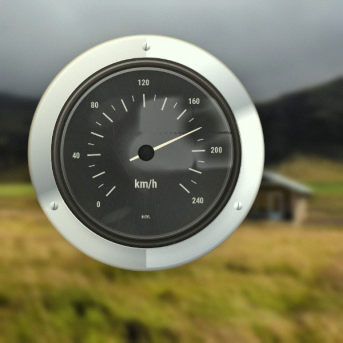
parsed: km/h 180
